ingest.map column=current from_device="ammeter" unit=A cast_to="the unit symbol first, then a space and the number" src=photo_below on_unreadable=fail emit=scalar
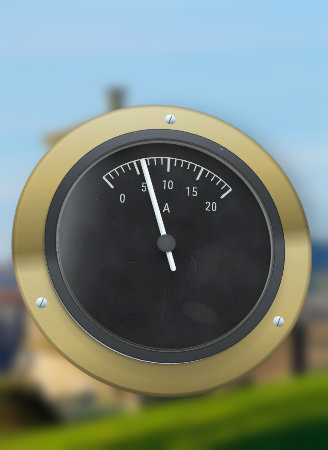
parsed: A 6
